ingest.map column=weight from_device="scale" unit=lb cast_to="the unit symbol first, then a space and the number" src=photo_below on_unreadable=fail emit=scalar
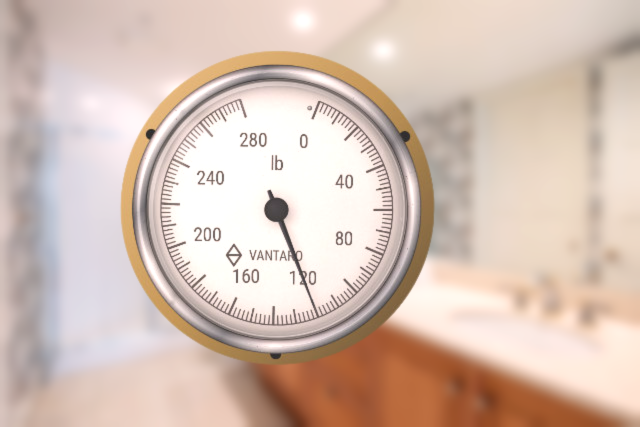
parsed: lb 120
